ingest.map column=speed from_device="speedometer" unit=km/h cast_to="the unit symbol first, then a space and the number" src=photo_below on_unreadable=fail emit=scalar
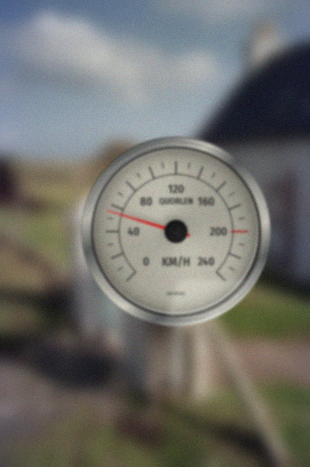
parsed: km/h 55
